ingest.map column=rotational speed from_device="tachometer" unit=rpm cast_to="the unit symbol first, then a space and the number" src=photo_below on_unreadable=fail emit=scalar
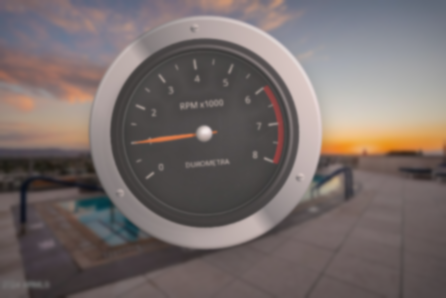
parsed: rpm 1000
